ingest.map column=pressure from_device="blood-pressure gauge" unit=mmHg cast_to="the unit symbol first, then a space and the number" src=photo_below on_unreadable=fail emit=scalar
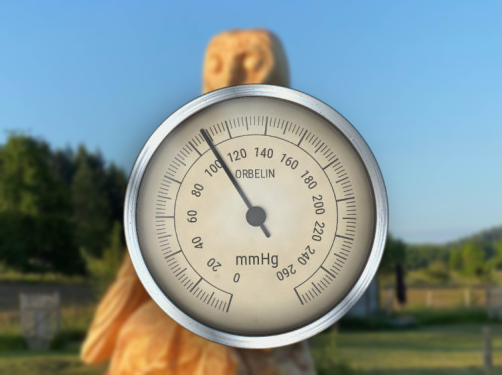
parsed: mmHg 108
